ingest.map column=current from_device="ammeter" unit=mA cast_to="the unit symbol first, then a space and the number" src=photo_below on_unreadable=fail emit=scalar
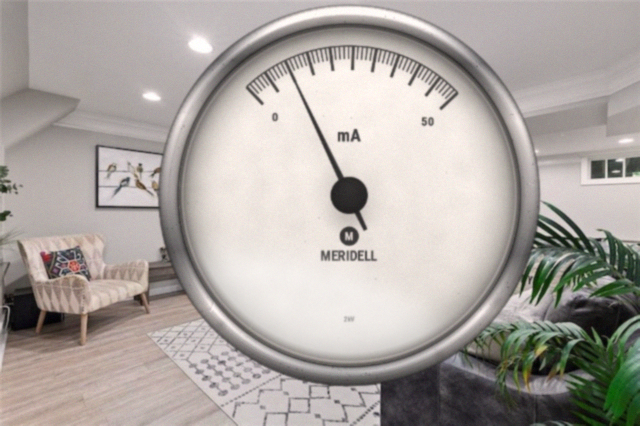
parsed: mA 10
